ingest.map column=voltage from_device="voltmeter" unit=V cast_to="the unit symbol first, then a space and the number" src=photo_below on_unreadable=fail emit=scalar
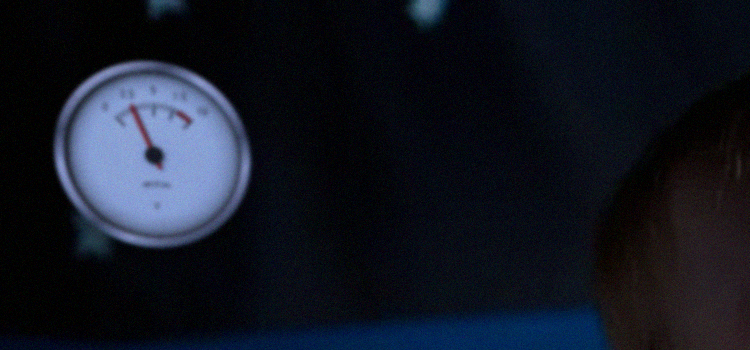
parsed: V 2.5
